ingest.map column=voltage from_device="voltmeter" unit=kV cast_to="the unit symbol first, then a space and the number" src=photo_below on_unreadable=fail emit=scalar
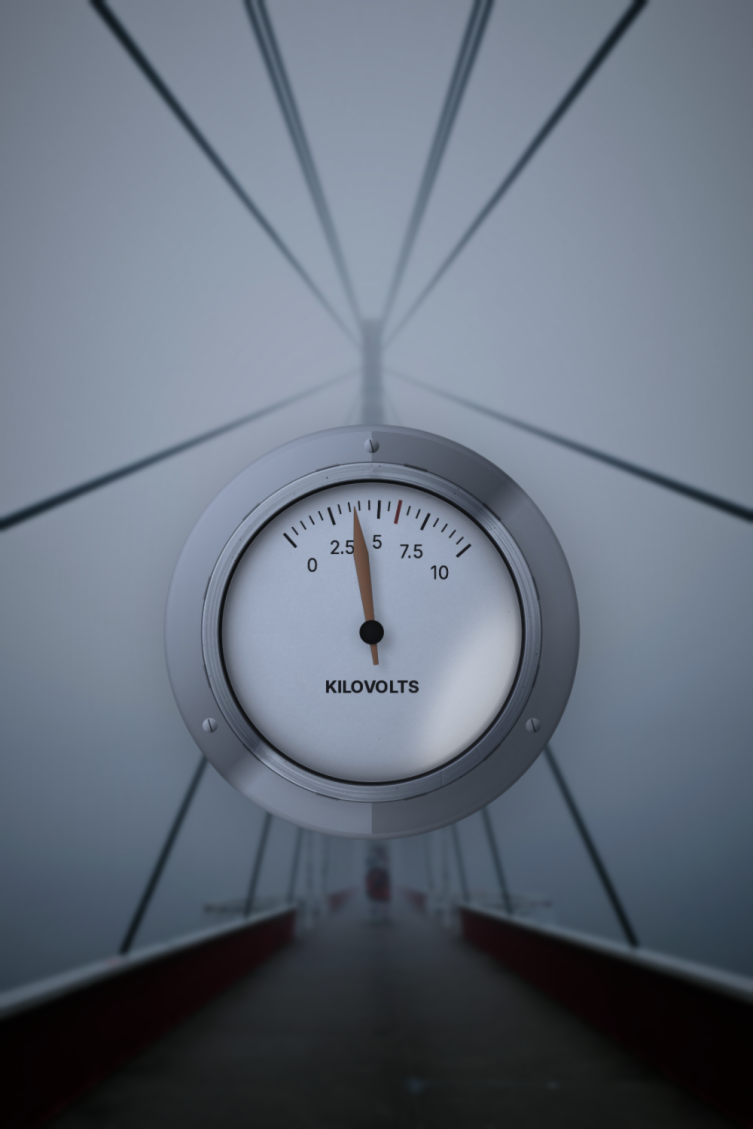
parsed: kV 3.75
